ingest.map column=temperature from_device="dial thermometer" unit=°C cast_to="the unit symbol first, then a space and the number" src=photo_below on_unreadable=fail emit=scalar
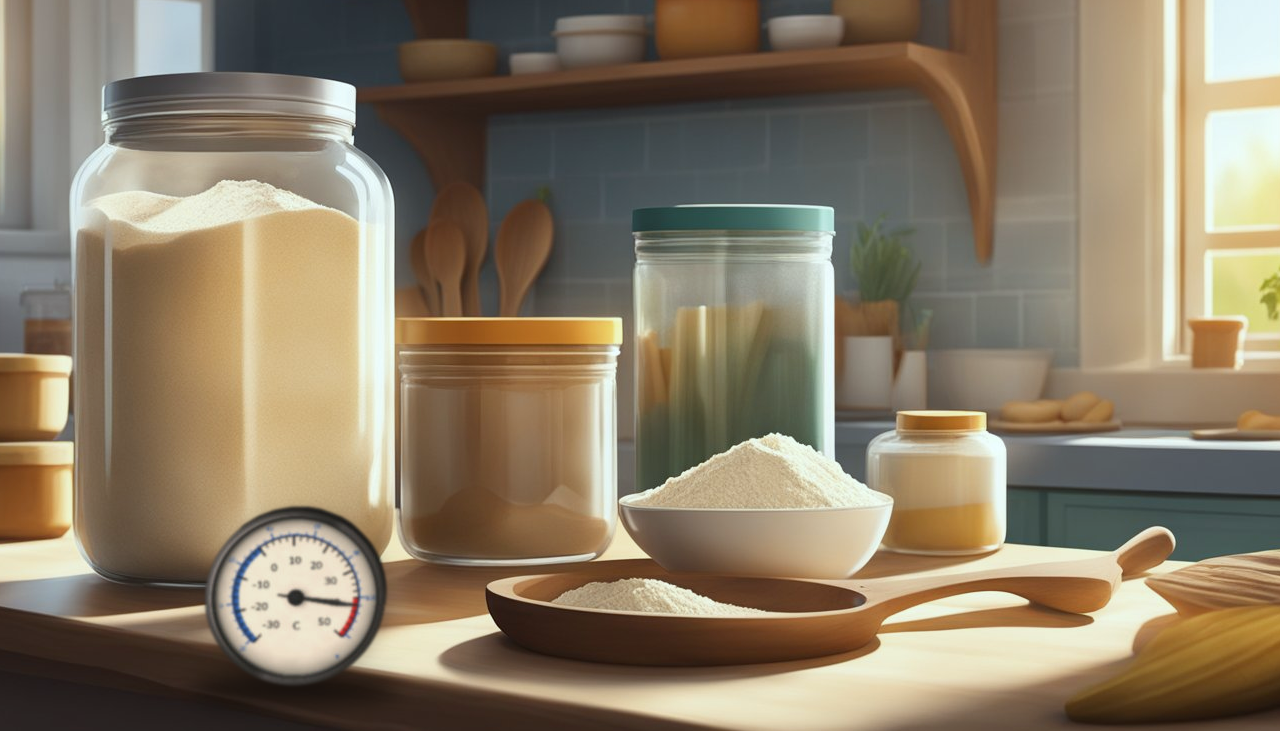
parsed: °C 40
